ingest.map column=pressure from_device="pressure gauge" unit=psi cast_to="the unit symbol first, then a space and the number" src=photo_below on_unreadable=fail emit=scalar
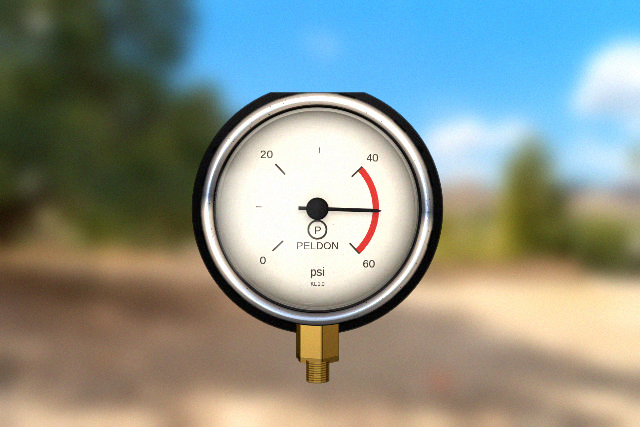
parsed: psi 50
